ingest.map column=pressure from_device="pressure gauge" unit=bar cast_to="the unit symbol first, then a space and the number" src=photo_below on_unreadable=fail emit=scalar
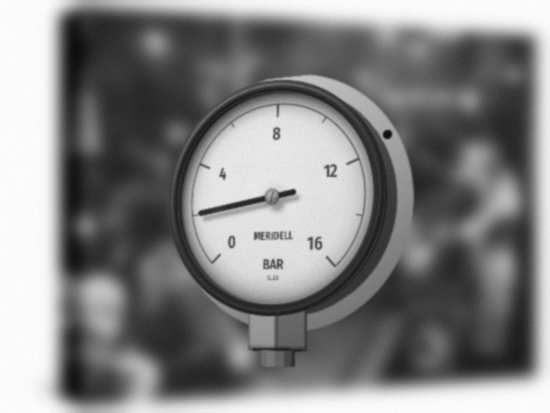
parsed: bar 2
